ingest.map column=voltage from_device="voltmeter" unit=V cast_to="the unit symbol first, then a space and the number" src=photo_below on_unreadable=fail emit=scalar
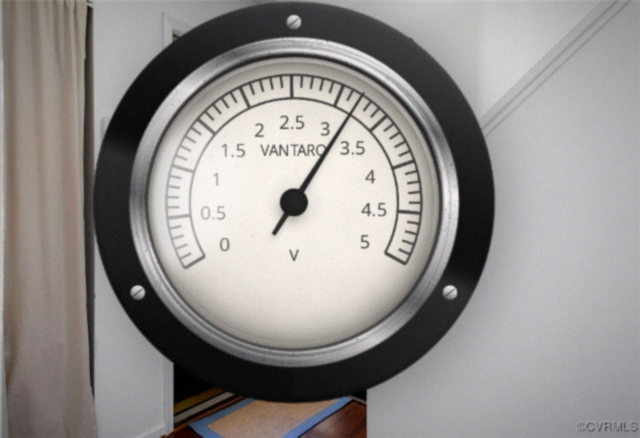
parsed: V 3.2
